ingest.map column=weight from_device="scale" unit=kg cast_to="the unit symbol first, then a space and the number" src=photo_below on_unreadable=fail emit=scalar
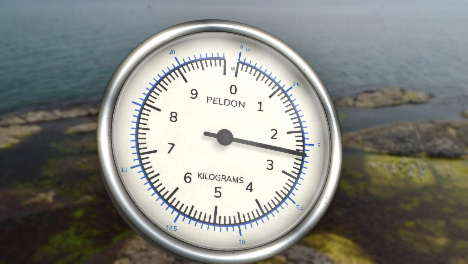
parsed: kg 2.5
